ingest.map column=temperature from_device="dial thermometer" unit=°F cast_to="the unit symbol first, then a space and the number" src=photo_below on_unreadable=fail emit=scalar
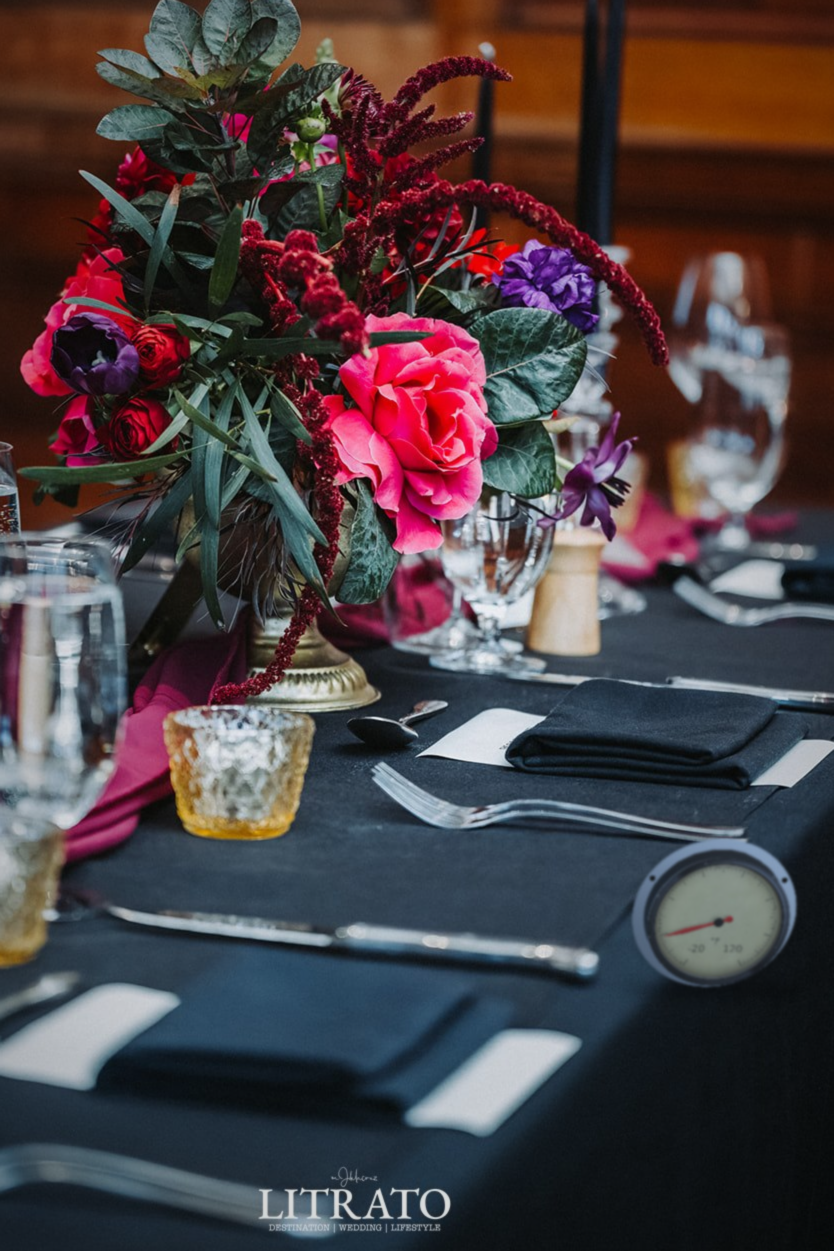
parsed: °F 0
